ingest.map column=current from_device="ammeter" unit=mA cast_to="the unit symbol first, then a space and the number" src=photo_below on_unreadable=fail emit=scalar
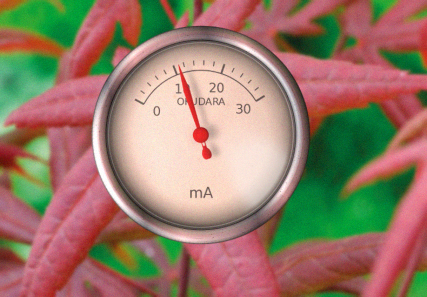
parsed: mA 11
